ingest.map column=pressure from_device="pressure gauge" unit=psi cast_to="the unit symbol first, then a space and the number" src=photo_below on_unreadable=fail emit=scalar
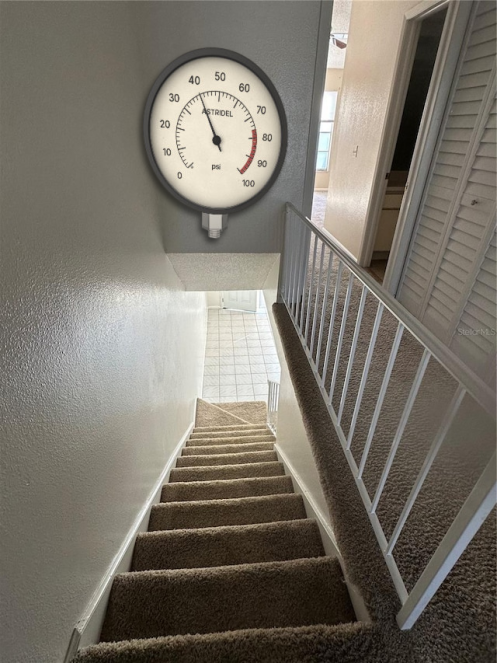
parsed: psi 40
